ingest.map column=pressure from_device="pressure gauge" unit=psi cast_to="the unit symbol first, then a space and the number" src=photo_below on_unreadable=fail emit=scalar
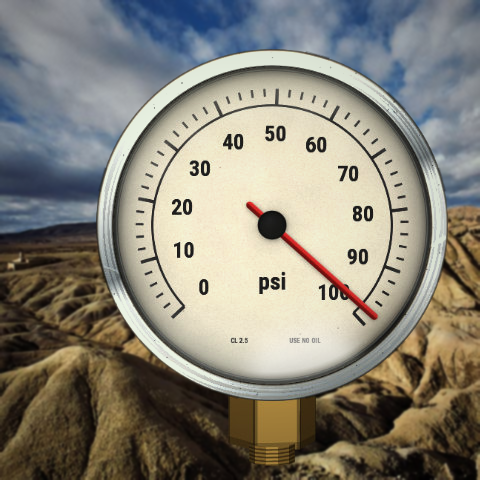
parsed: psi 98
